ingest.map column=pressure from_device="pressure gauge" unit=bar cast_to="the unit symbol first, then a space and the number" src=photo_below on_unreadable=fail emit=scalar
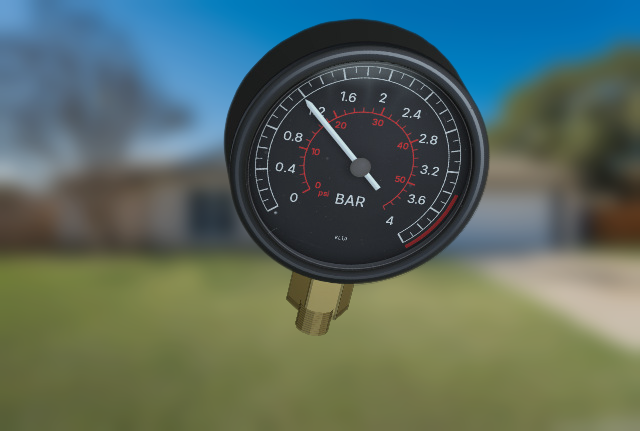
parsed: bar 1.2
